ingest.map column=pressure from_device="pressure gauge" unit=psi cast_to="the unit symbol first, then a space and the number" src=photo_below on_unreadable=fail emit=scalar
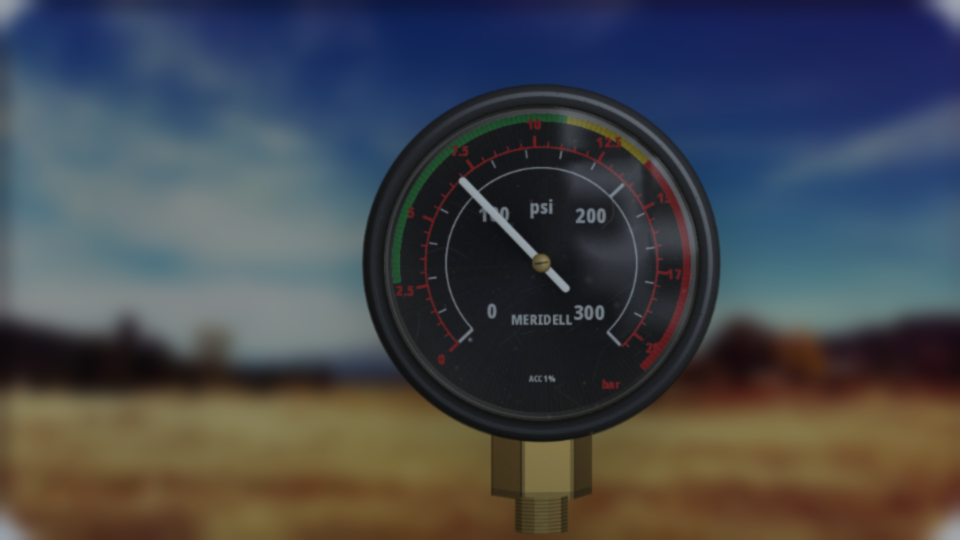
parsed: psi 100
